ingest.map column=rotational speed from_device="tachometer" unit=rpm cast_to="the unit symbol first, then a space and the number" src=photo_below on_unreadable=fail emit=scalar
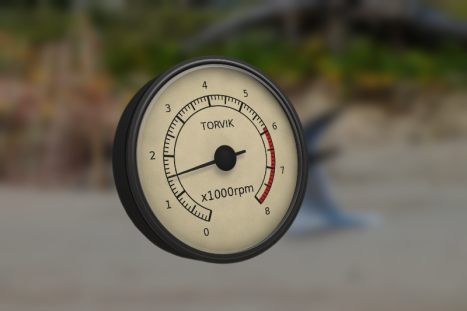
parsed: rpm 1500
